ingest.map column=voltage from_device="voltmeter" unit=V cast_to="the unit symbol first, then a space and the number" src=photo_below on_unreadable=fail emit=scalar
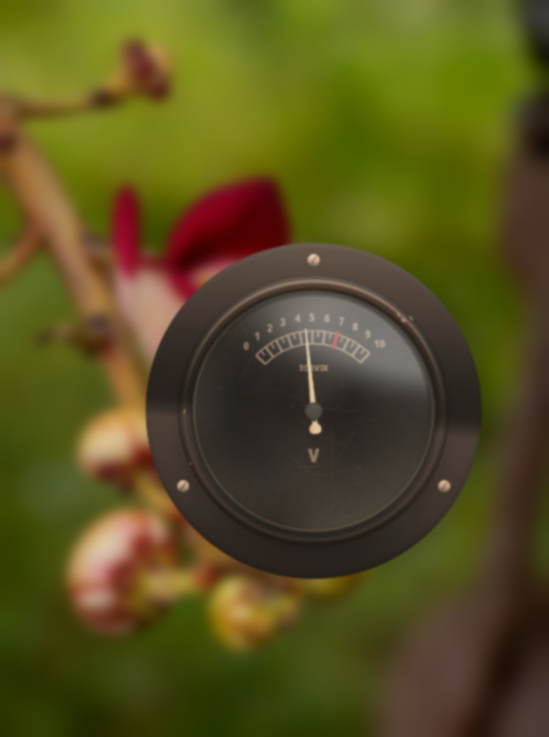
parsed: V 4.5
